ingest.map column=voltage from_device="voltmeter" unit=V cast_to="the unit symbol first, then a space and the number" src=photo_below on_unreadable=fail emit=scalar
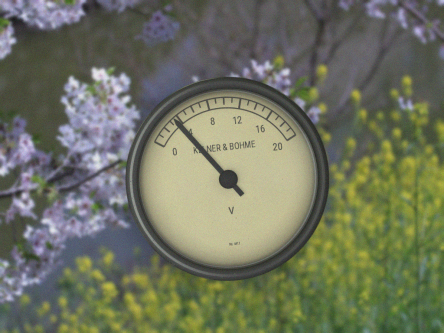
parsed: V 3.5
